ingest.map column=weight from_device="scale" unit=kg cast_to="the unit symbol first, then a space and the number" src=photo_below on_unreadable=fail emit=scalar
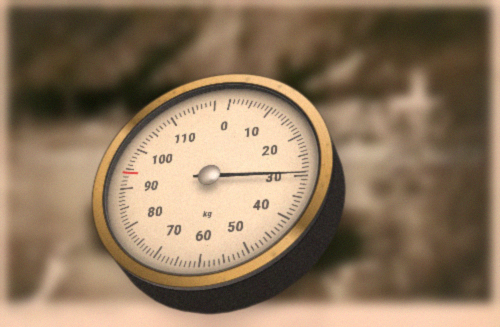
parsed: kg 30
